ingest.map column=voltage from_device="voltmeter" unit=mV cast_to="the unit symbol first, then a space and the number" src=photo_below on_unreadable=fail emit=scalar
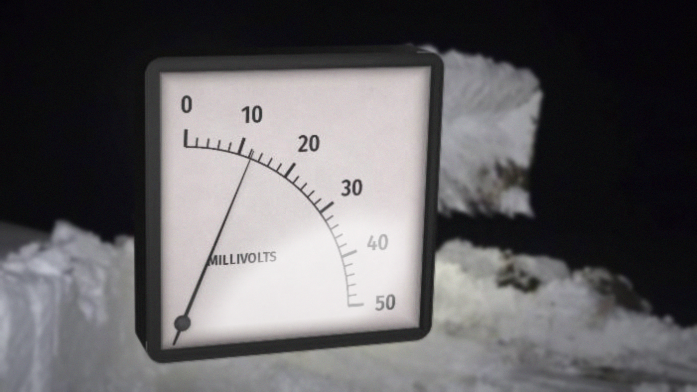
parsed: mV 12
